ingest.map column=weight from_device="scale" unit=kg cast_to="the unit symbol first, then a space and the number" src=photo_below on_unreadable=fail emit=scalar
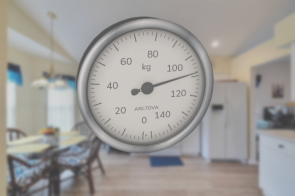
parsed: kg 108
